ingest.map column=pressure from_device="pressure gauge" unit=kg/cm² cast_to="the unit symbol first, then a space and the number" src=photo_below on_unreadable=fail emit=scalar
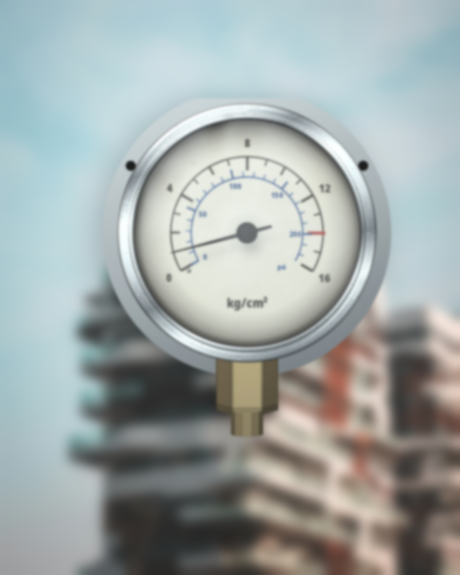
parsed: kg/cm² 1
